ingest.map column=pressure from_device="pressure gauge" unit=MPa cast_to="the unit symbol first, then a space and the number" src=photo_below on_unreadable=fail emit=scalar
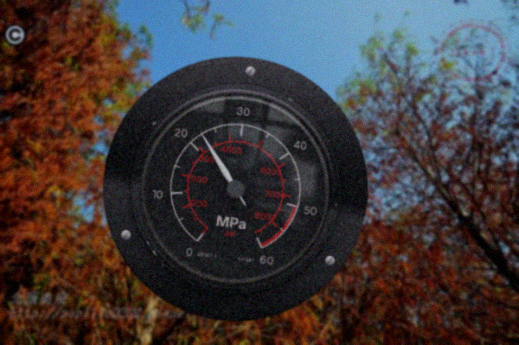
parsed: MPa 22.5
